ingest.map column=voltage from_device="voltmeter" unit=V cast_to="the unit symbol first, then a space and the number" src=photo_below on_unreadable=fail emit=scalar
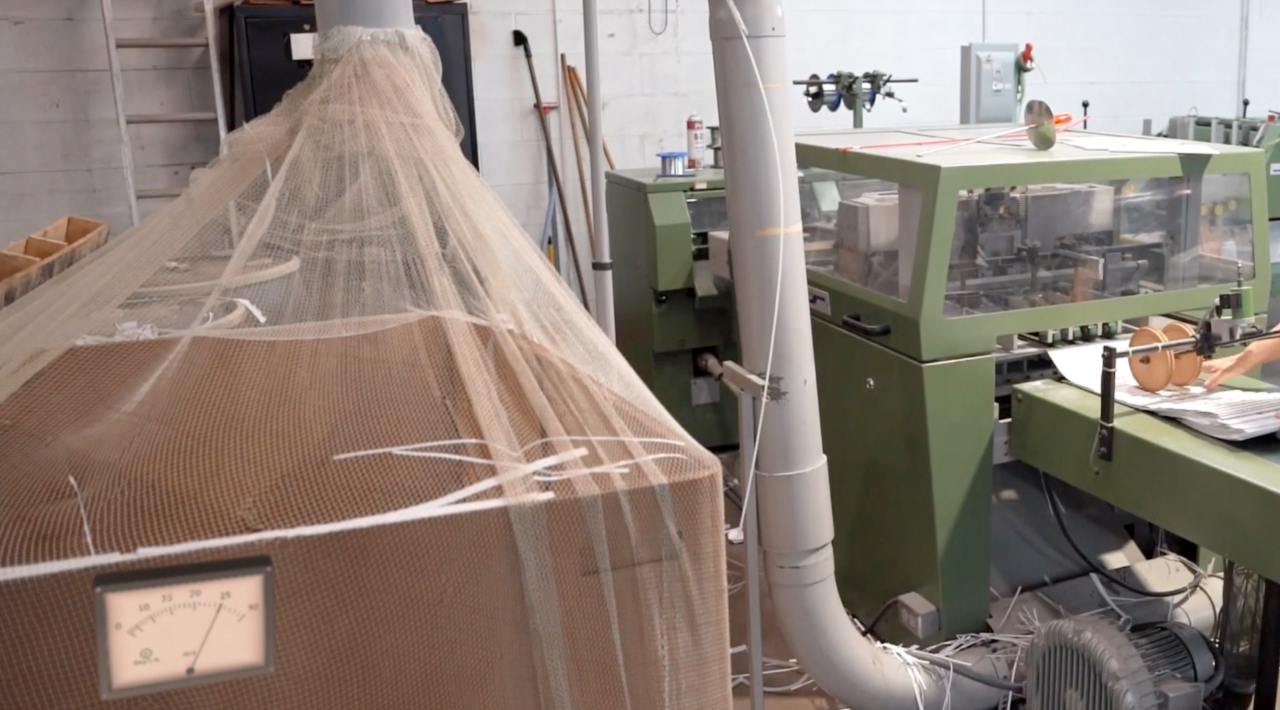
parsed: V 25
